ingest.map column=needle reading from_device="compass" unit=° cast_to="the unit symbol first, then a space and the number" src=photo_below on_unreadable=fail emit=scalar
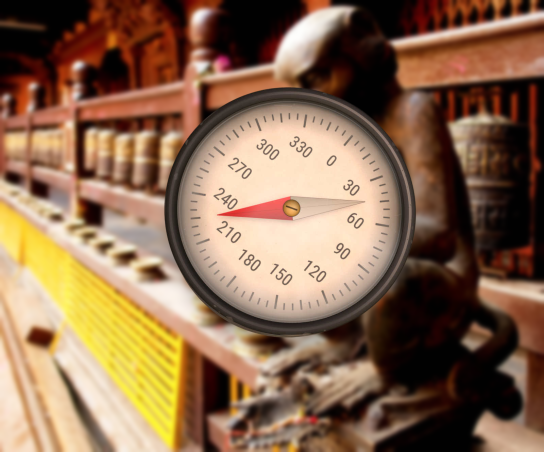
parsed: ° 225
